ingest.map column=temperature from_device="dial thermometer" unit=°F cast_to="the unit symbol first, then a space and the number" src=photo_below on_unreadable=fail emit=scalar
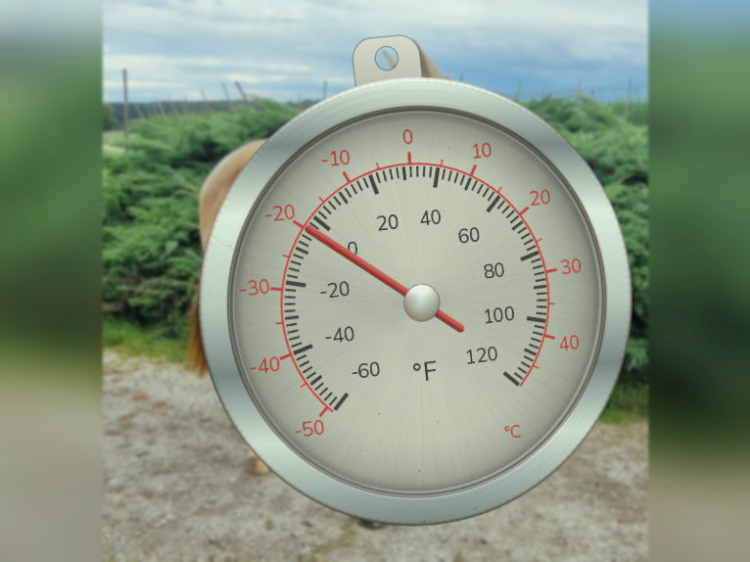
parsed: °F -4
